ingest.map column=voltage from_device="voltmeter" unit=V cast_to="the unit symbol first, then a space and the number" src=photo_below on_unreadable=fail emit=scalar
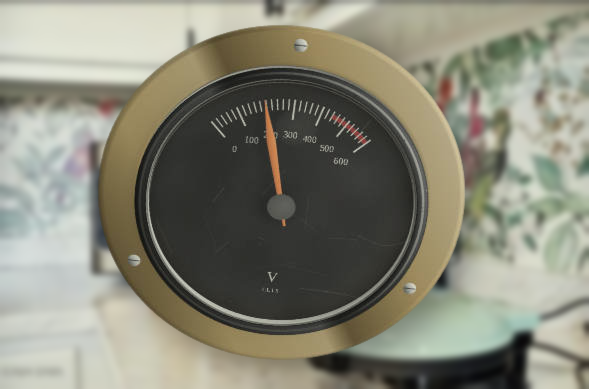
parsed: V 200
